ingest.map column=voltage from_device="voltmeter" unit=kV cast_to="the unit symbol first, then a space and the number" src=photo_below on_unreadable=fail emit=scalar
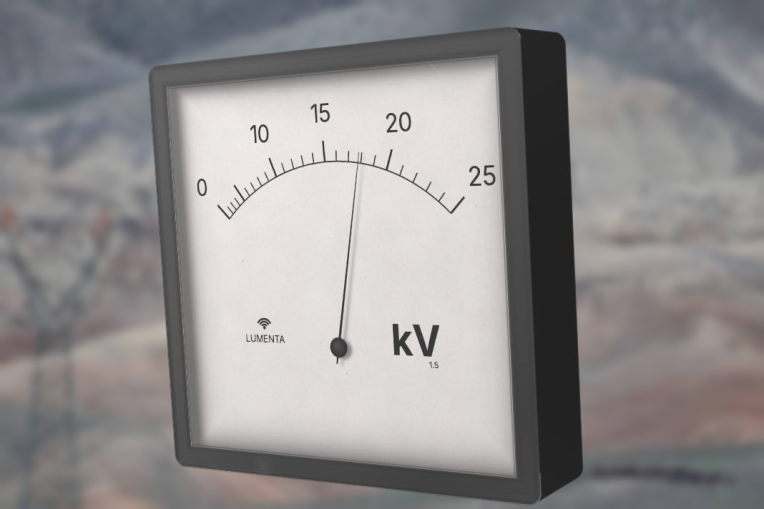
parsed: kV 18
